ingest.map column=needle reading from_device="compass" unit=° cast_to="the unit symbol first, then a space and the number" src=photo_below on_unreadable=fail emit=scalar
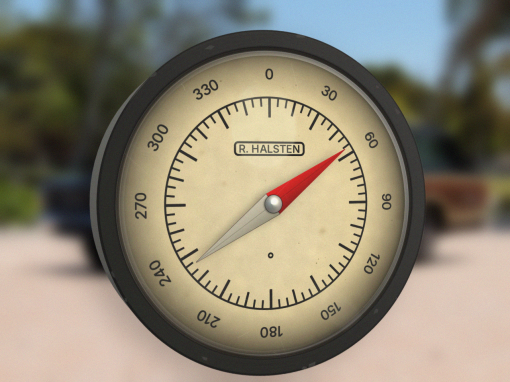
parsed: ° 55
